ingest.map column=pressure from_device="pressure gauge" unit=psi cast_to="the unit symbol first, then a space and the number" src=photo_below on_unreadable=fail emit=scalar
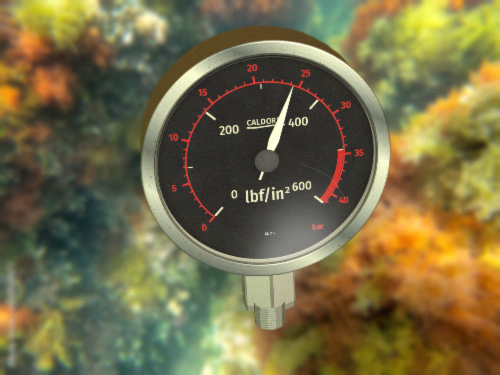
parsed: psi 350
